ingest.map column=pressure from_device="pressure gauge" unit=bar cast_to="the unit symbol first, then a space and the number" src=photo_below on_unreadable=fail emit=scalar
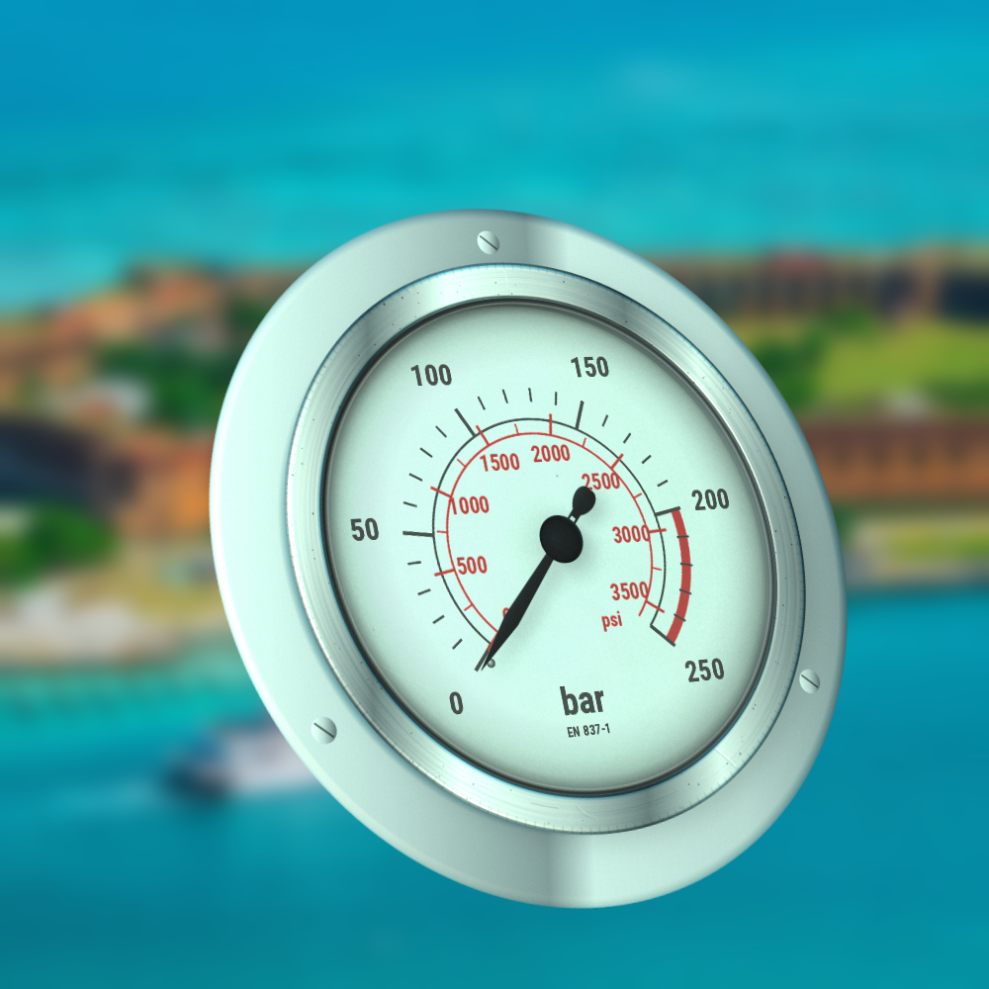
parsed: bar 0
